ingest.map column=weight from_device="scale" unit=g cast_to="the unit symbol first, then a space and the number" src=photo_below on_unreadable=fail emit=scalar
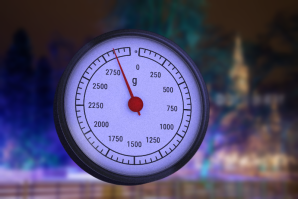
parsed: g 2850
